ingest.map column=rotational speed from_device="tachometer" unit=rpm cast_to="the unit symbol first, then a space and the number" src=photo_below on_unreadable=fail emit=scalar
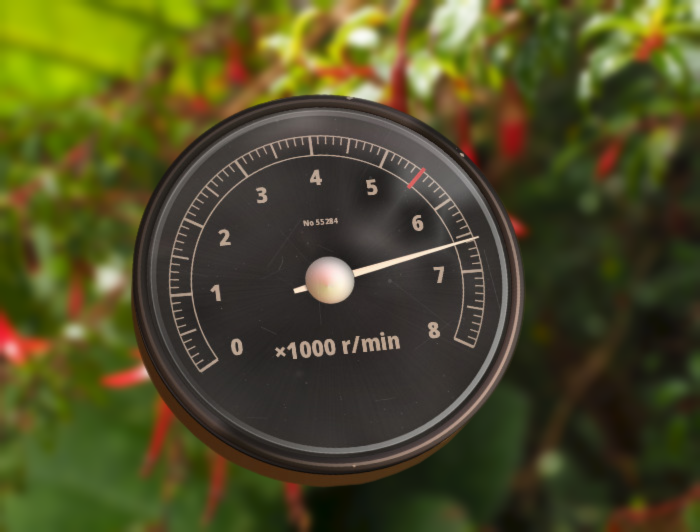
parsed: rpm 6600
